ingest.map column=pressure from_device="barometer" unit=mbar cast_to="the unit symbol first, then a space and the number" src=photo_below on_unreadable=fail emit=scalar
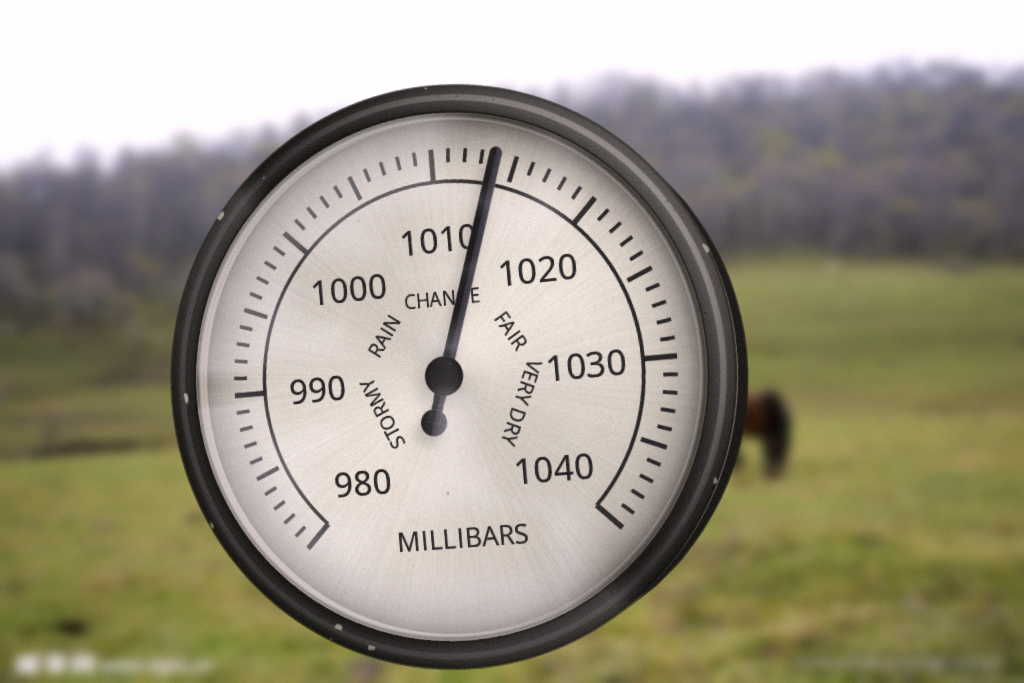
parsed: mbar 1014
